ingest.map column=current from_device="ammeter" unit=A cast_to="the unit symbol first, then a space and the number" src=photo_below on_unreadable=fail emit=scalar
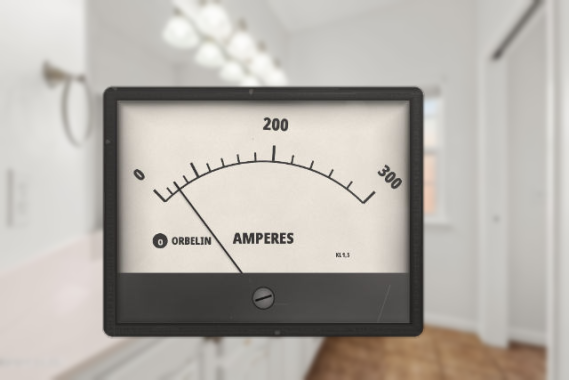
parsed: A 60
